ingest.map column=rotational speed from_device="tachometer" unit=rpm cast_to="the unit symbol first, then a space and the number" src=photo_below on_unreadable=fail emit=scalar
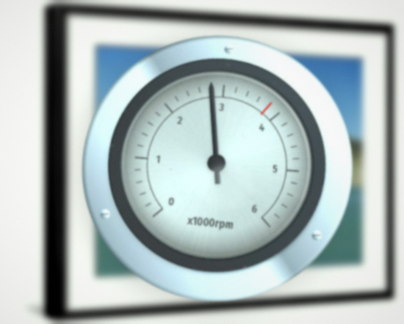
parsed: rpm 2800
